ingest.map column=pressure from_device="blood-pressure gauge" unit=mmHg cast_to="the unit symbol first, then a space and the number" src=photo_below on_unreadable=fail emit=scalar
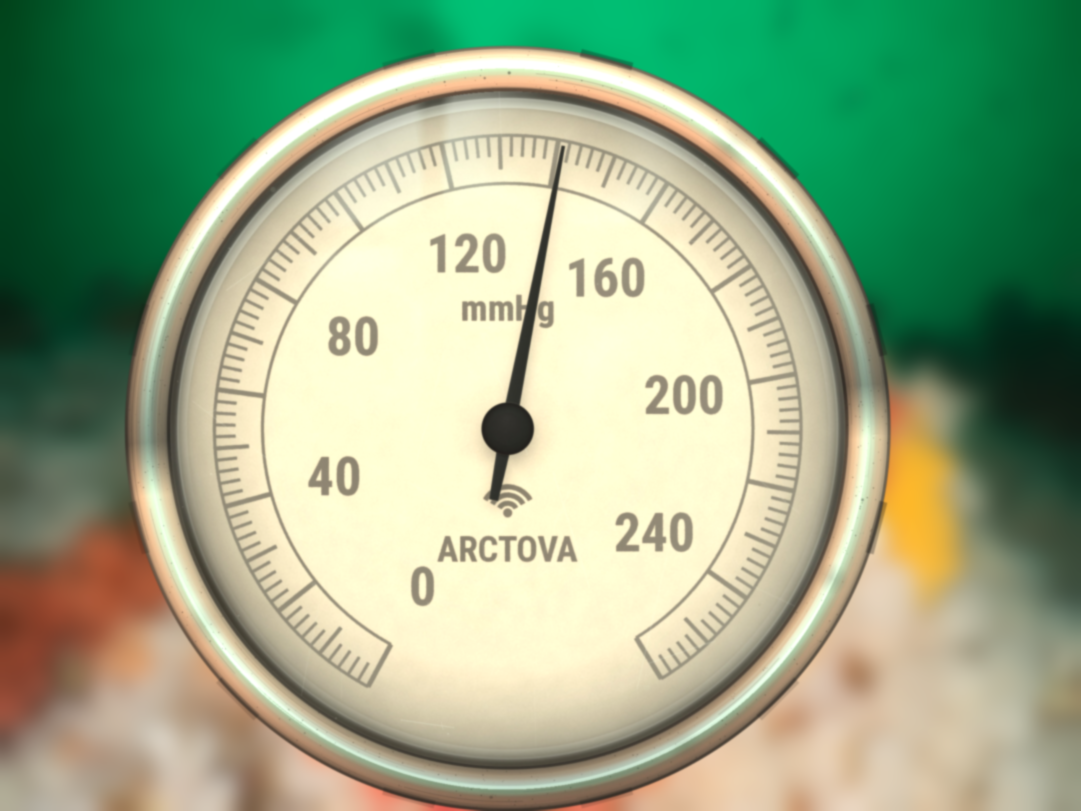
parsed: mmHg 141
